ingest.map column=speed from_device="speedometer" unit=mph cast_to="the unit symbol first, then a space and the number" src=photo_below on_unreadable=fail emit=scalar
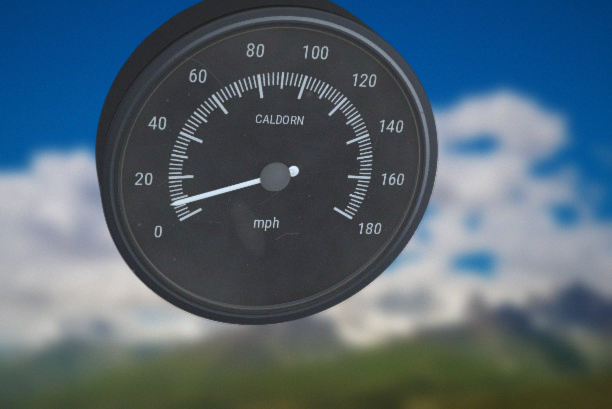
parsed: mph 10
